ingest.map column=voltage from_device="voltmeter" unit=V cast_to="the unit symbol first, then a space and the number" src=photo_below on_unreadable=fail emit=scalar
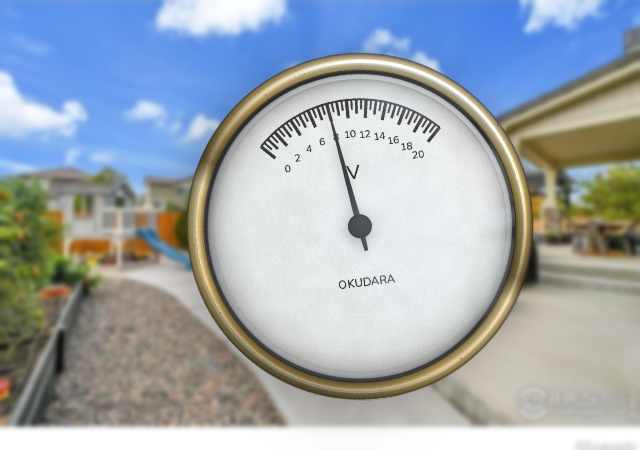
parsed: V 8
